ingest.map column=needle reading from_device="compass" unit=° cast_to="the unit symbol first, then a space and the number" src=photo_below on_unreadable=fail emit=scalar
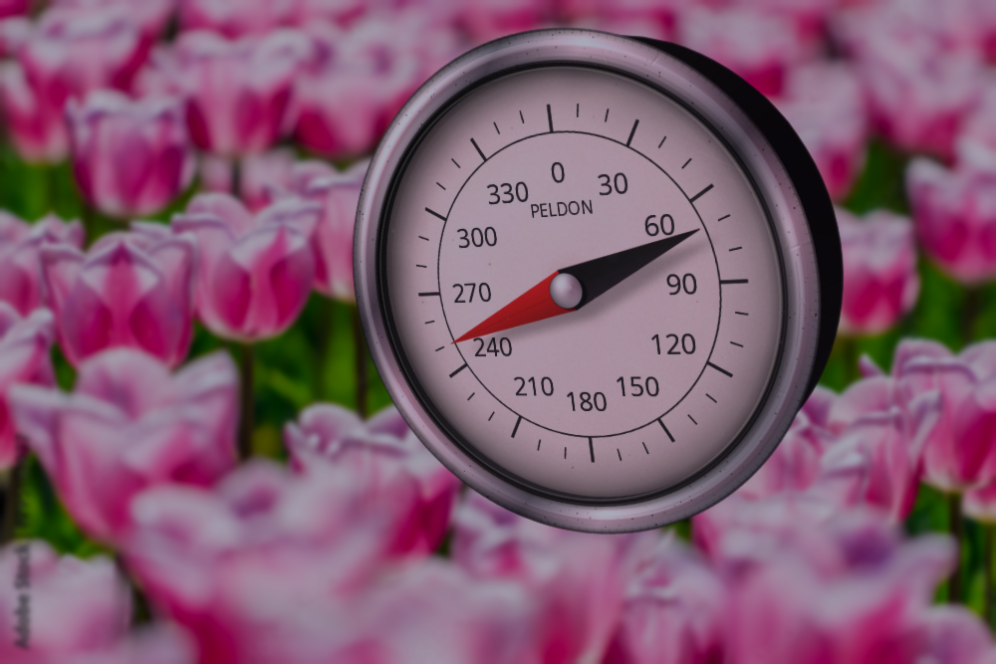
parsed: ° 250
